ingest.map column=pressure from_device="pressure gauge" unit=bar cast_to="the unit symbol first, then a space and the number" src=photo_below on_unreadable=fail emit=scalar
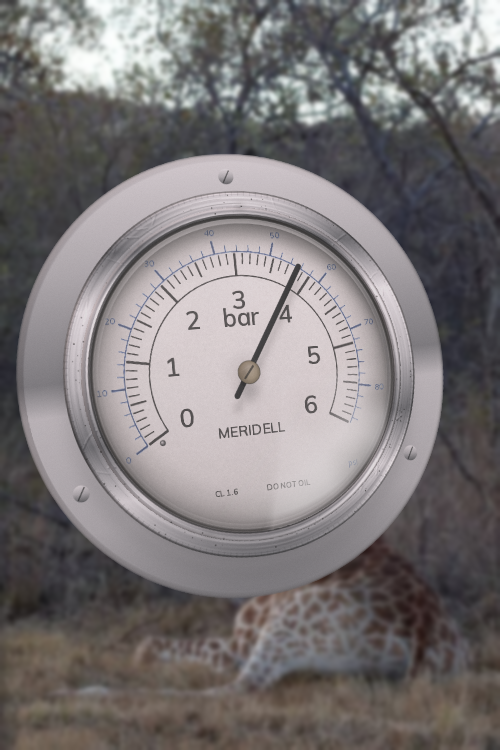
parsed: bar 3.8
